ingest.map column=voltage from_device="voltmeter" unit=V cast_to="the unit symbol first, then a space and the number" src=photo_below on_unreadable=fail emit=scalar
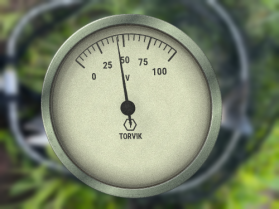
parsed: V 45
